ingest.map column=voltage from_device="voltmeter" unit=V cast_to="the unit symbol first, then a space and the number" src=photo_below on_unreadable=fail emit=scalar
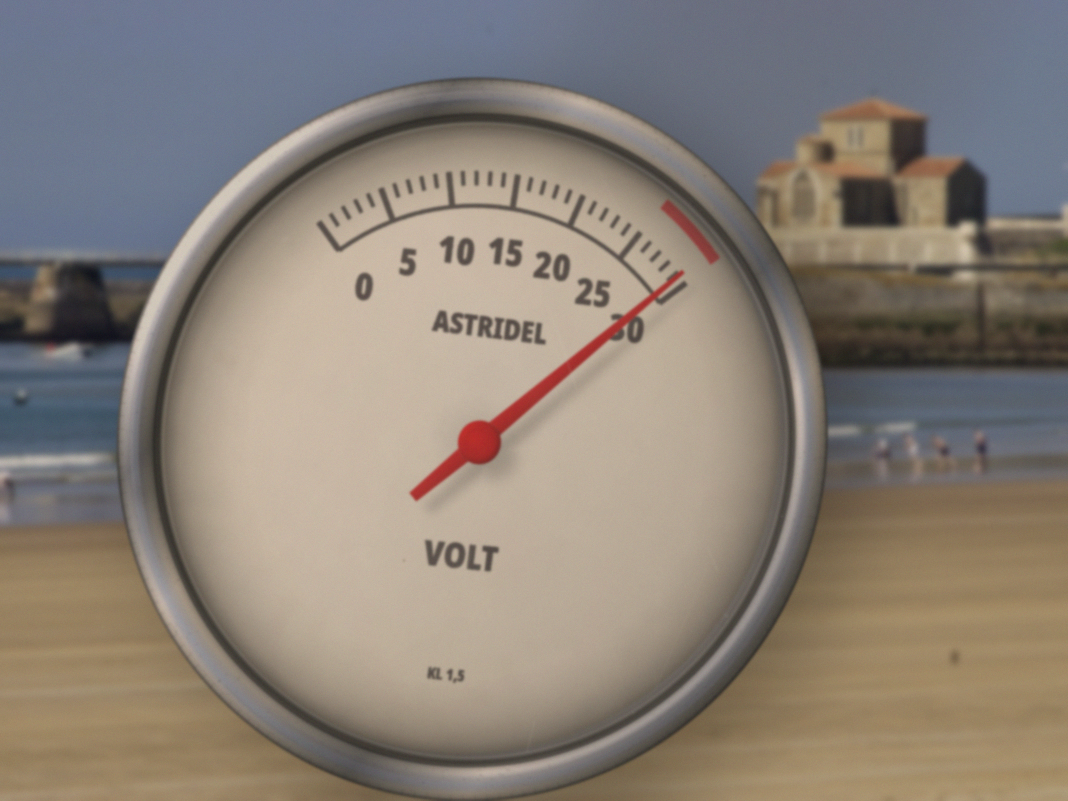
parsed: V 29
